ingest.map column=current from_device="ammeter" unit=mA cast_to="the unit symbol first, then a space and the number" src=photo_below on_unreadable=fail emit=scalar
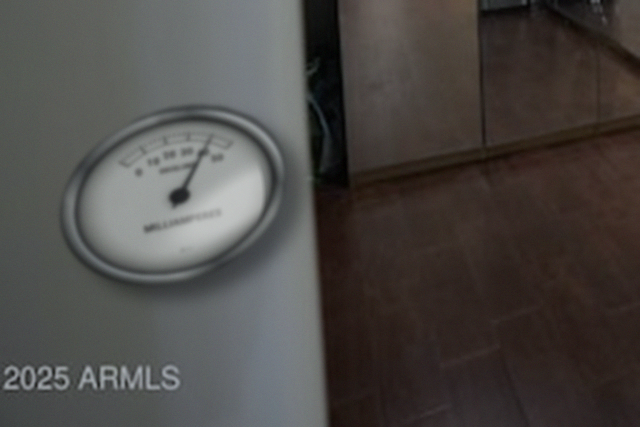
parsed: mA 40
